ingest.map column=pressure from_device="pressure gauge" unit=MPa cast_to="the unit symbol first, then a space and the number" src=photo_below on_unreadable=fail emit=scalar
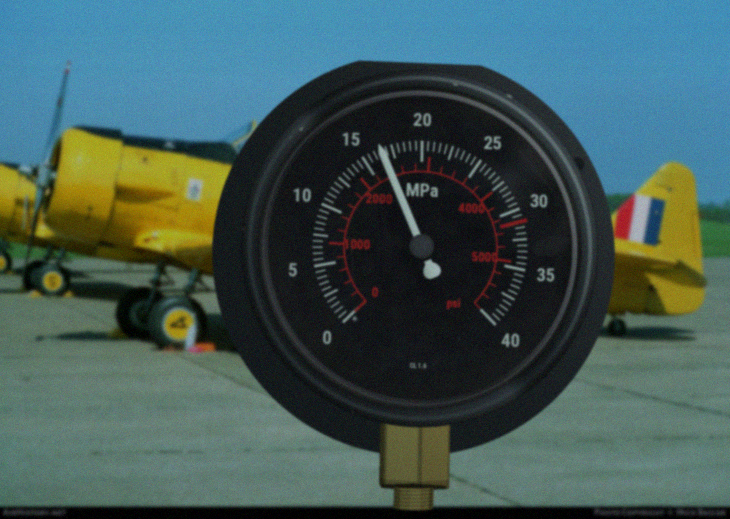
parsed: MPa 16.5
